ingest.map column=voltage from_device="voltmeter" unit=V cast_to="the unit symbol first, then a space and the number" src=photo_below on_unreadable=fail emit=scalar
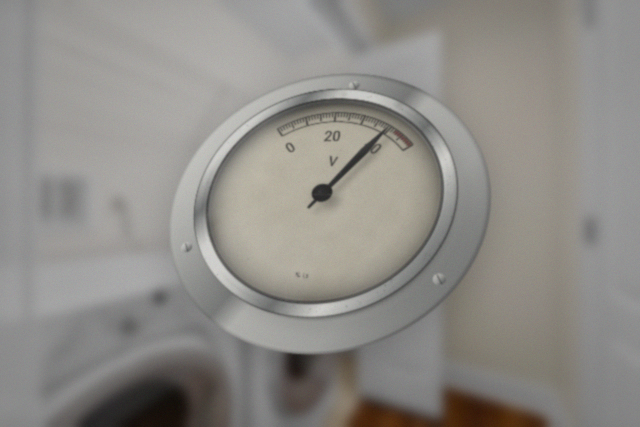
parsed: V 40
